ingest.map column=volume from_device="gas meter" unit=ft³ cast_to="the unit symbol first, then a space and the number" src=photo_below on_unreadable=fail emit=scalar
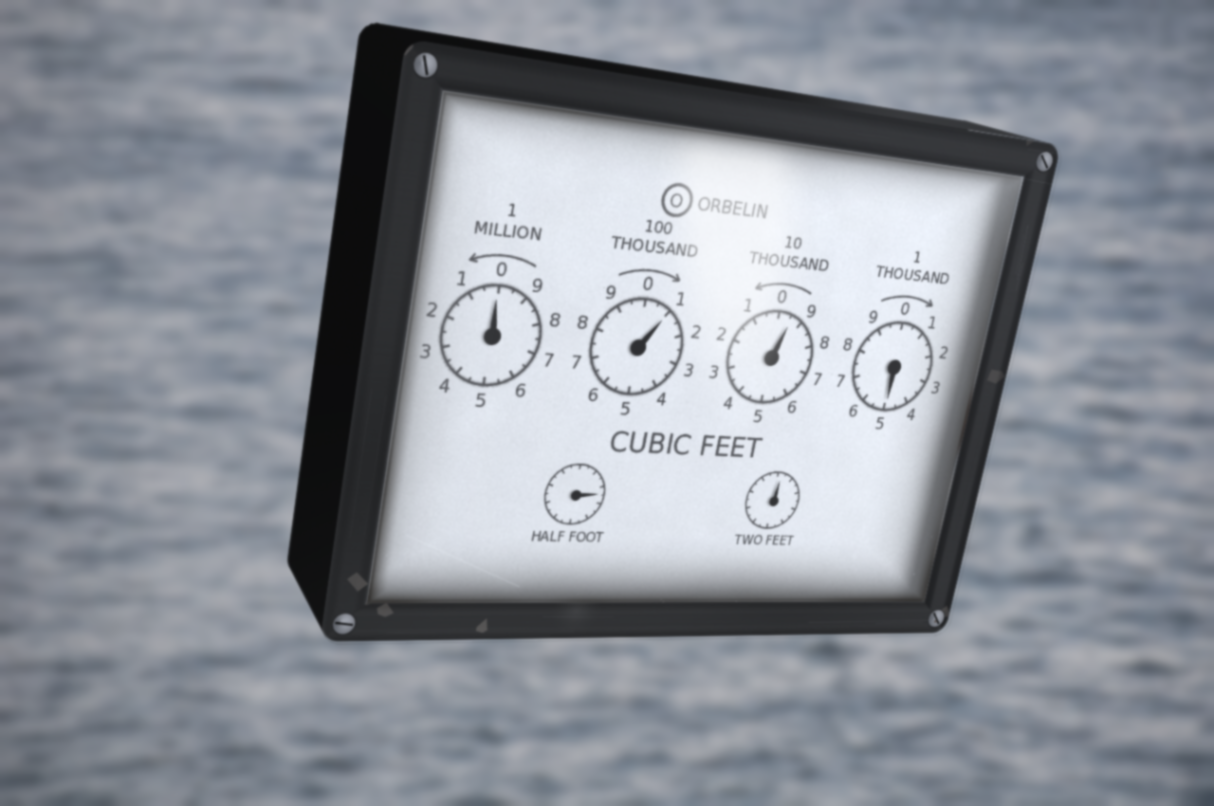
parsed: ft³ 9500
